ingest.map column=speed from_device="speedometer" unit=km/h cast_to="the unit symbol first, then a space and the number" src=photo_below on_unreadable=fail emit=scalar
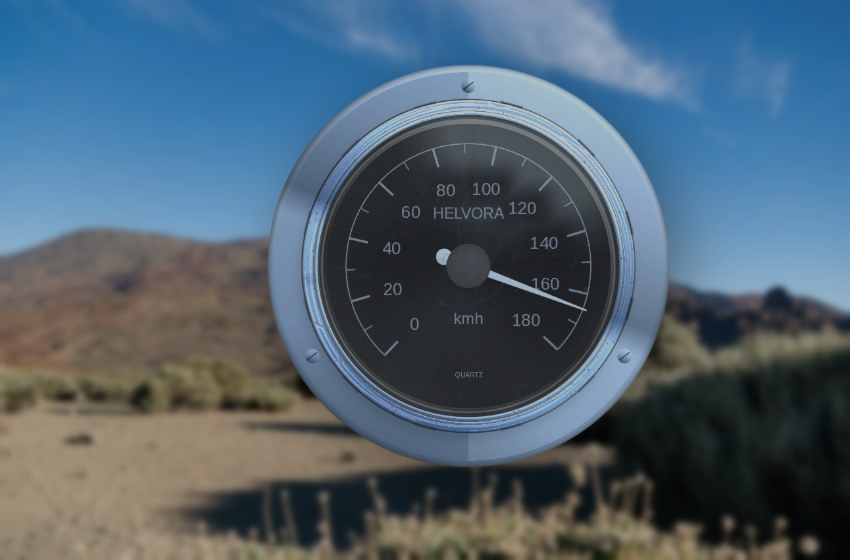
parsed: km/h 165
